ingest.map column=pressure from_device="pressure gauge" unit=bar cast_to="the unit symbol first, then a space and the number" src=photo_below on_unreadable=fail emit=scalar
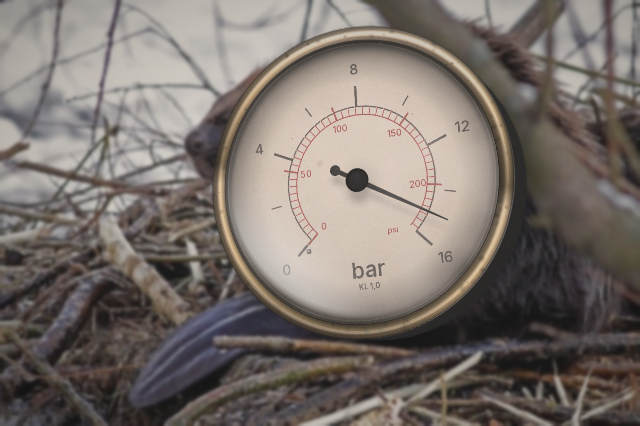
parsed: bar 15
